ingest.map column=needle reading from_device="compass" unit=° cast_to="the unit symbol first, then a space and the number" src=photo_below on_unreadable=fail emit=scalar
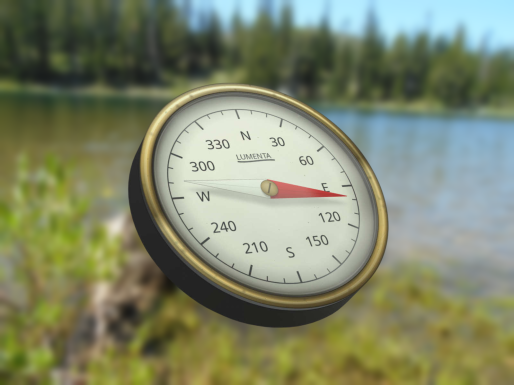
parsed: ° 100
